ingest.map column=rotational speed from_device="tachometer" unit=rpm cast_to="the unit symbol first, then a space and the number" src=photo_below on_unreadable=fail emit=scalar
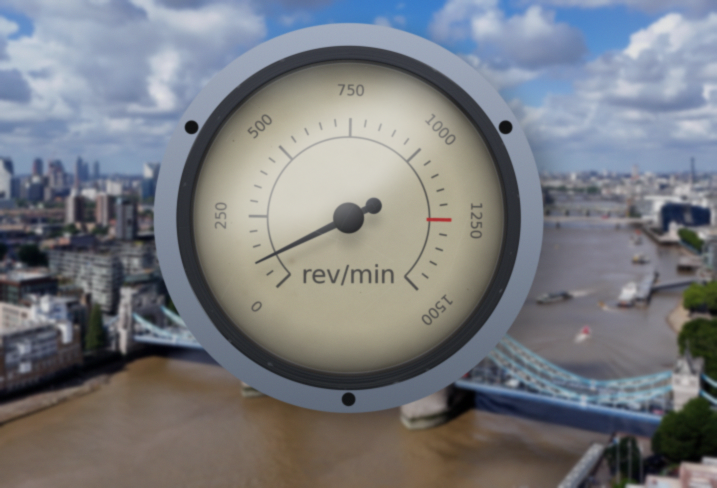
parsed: rpm 100
